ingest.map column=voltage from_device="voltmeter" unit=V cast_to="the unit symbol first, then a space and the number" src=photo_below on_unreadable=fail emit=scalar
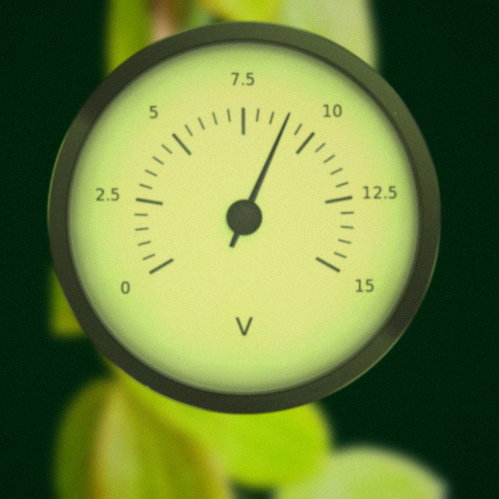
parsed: V 9
